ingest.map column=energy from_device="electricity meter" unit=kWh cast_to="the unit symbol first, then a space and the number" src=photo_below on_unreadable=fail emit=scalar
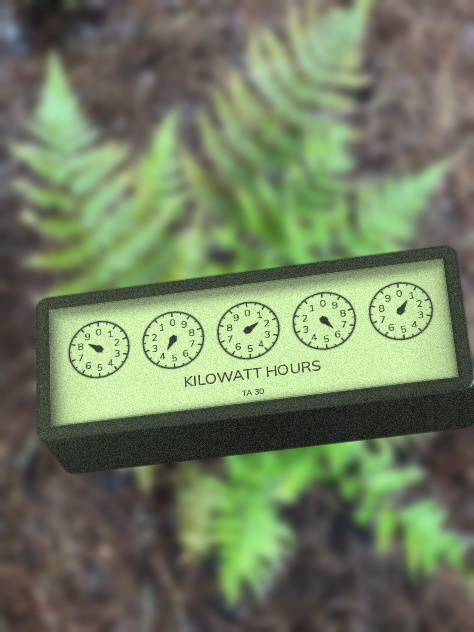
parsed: kWh 84161
